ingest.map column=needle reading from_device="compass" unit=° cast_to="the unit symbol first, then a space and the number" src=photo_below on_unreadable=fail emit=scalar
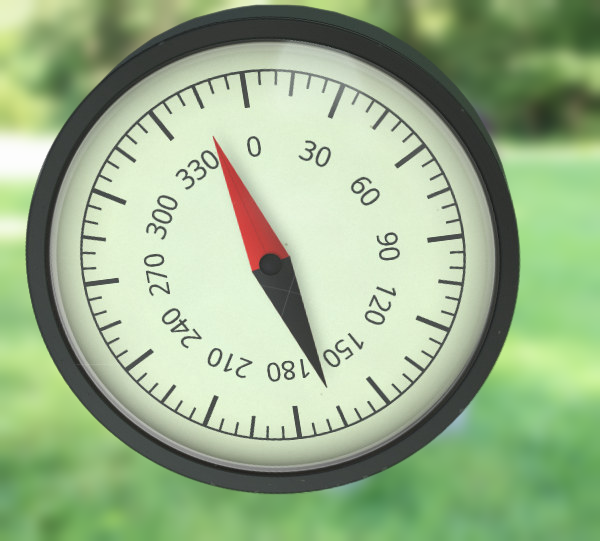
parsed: ° 345
